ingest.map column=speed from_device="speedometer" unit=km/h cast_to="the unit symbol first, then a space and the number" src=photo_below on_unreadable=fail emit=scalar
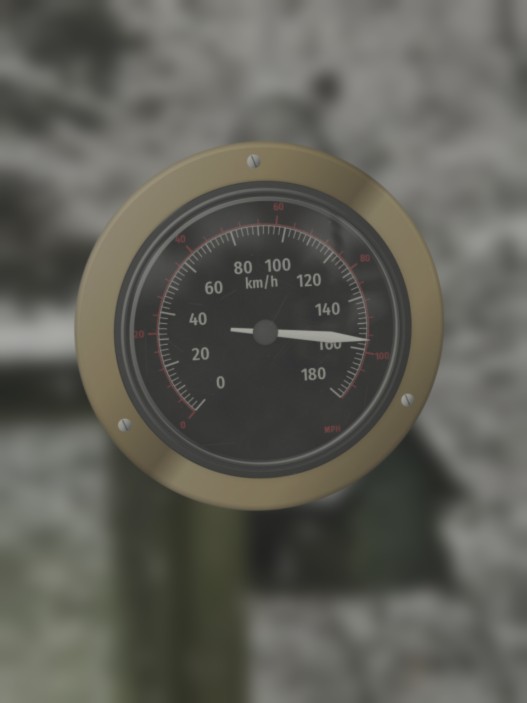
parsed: km/h 156
